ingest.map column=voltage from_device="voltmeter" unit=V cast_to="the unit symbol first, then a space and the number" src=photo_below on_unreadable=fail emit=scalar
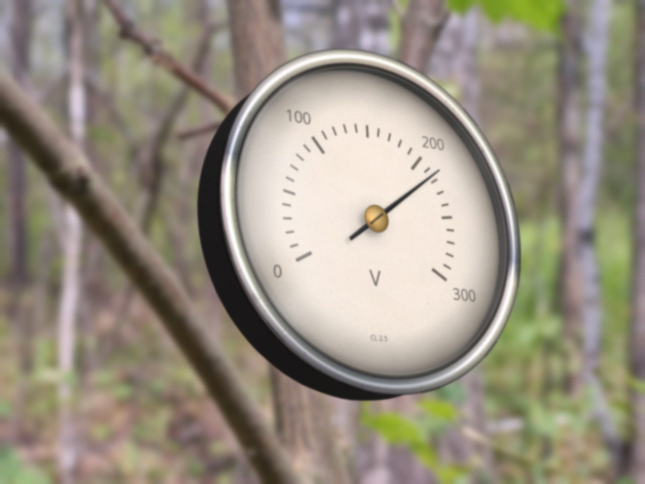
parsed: V 215
